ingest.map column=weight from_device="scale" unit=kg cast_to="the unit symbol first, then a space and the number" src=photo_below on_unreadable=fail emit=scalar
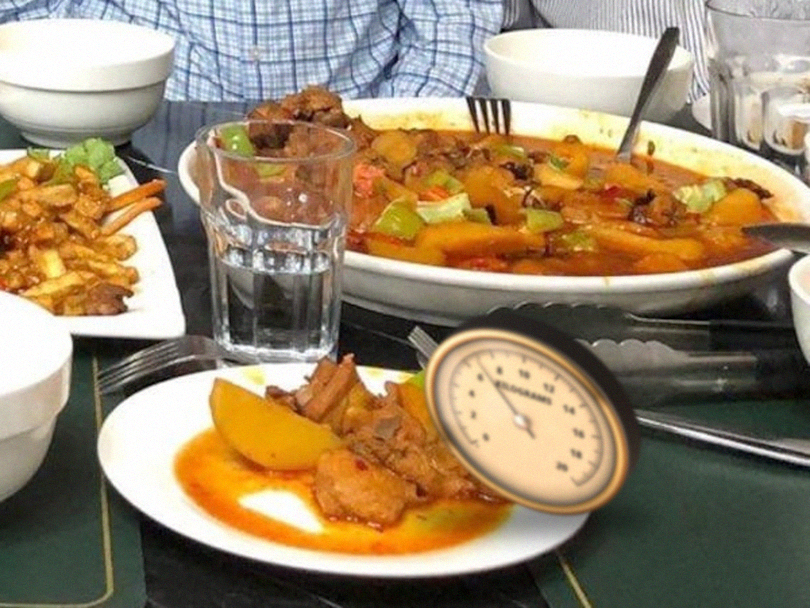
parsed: kg 7
